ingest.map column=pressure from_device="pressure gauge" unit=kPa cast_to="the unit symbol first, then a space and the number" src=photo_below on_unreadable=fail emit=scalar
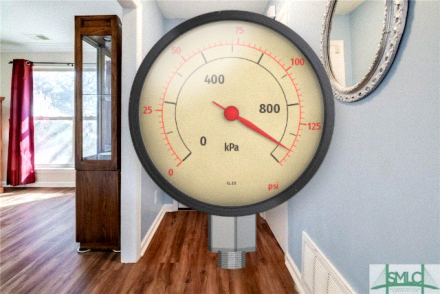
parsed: kPa 950
